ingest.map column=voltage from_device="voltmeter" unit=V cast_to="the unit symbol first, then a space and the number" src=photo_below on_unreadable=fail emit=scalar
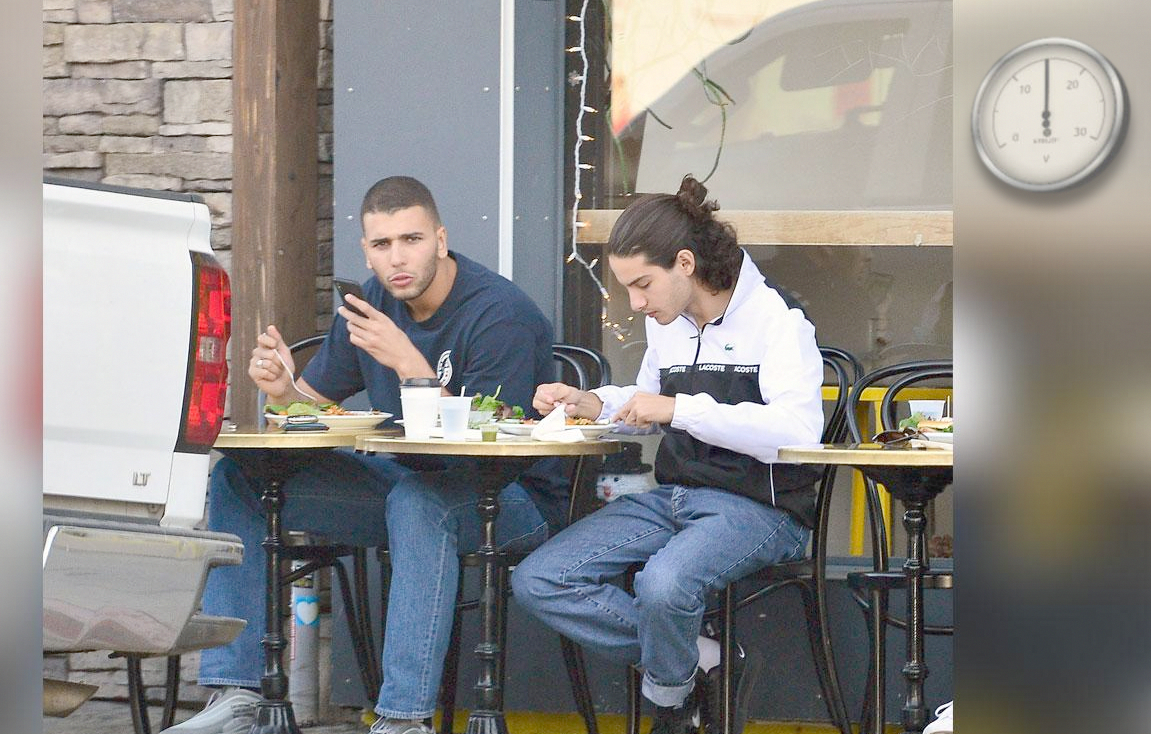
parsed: V 15
